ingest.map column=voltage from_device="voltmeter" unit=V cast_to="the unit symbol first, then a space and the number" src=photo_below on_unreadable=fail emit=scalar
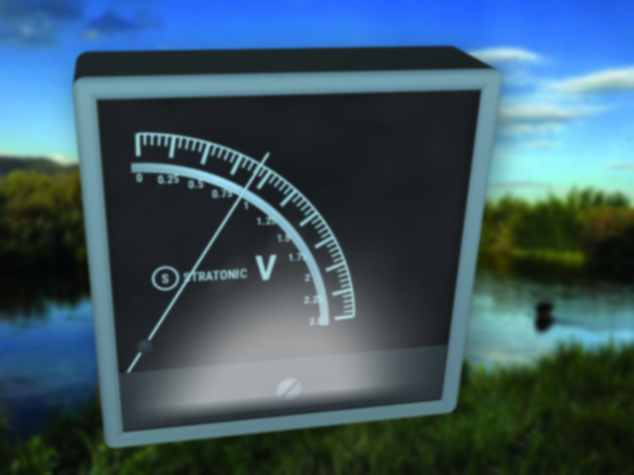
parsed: V 0.9
